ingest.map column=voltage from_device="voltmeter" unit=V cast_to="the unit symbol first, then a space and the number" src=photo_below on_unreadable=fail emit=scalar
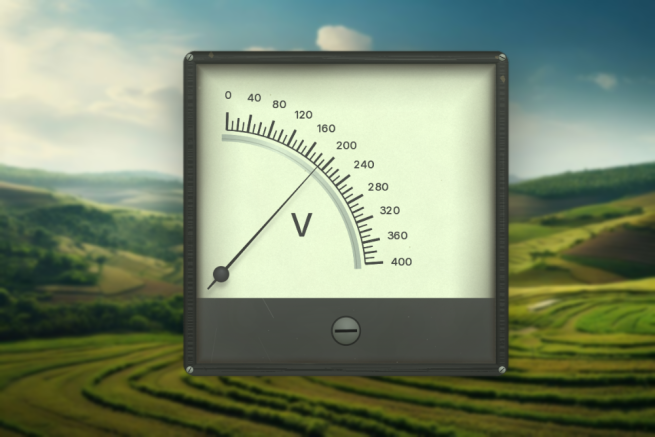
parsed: V 190
